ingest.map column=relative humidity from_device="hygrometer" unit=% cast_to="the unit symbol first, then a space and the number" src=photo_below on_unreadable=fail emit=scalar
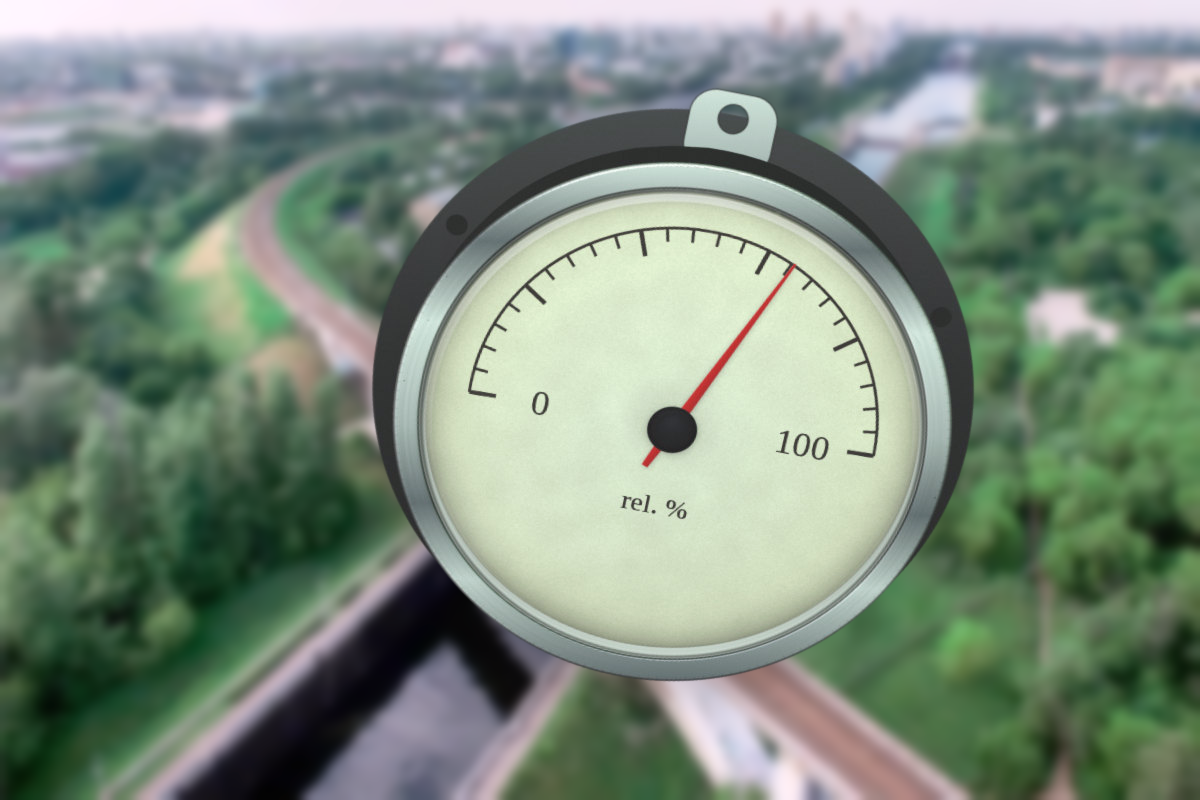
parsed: % 64
